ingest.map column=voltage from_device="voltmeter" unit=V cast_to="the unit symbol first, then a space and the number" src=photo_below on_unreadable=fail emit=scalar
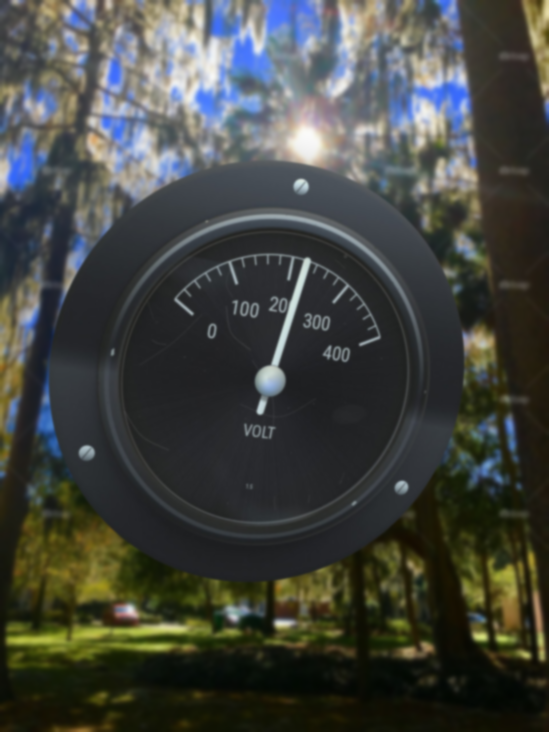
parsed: V 220
